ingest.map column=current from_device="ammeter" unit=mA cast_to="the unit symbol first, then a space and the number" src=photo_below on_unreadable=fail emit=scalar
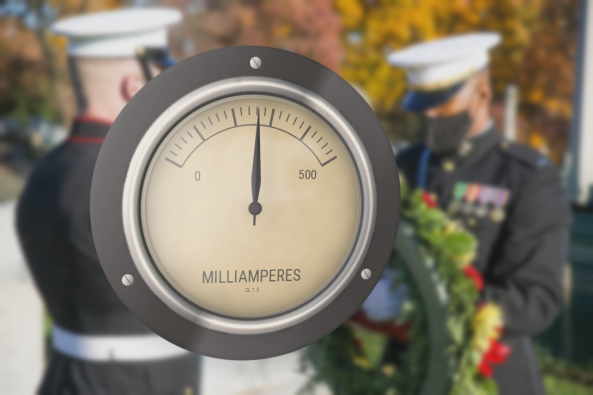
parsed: mA 260
